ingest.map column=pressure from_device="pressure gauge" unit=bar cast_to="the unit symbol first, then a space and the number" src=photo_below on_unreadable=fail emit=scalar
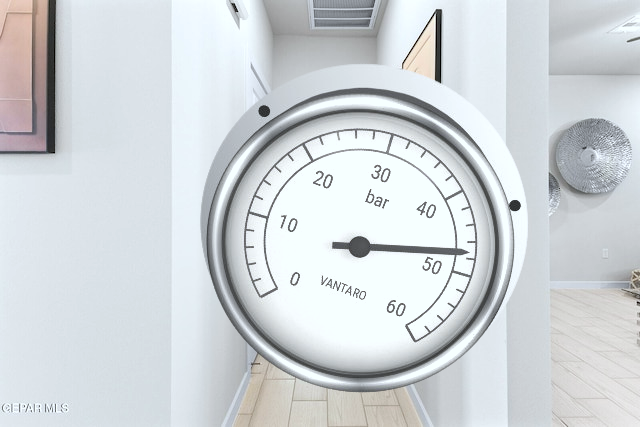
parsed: bar 47
